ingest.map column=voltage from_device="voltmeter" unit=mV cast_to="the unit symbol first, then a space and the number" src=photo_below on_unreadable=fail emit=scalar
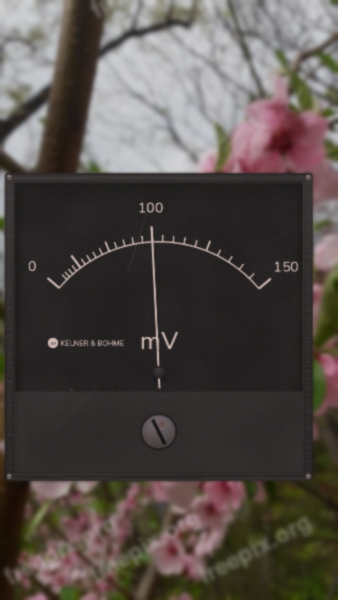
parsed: mV 100
